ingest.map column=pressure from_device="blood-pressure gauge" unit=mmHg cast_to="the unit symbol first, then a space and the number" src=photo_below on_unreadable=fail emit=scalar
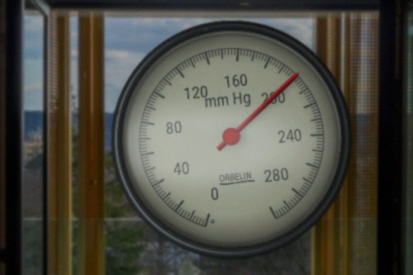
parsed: mmHg 200
